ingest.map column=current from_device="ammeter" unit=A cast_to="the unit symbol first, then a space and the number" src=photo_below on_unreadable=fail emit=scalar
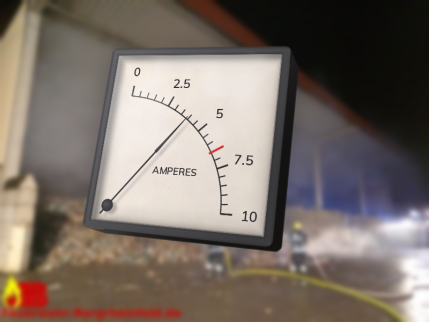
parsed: A 4
